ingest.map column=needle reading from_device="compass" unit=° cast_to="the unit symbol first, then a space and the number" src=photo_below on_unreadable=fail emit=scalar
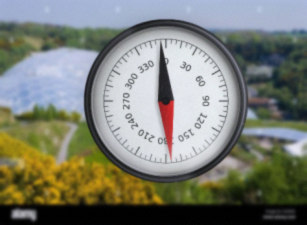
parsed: ° 175
